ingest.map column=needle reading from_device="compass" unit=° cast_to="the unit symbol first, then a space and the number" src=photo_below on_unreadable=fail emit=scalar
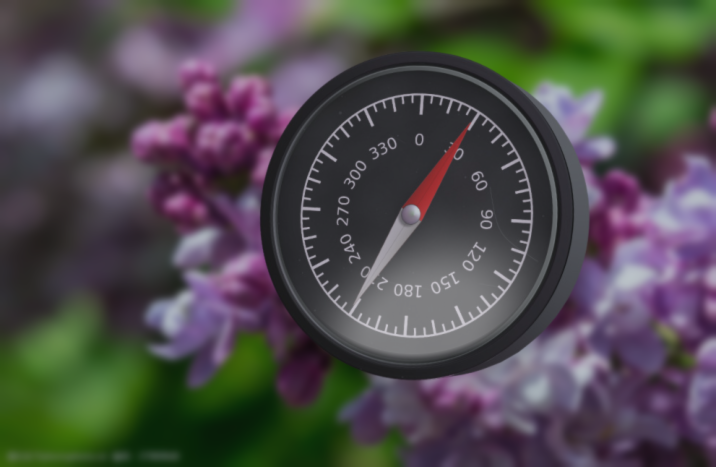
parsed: ° 30
